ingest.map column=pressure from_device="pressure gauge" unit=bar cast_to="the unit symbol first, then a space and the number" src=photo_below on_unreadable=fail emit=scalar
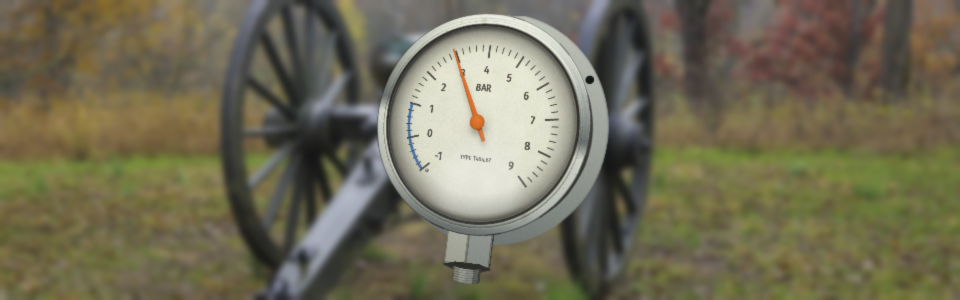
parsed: bar 3
